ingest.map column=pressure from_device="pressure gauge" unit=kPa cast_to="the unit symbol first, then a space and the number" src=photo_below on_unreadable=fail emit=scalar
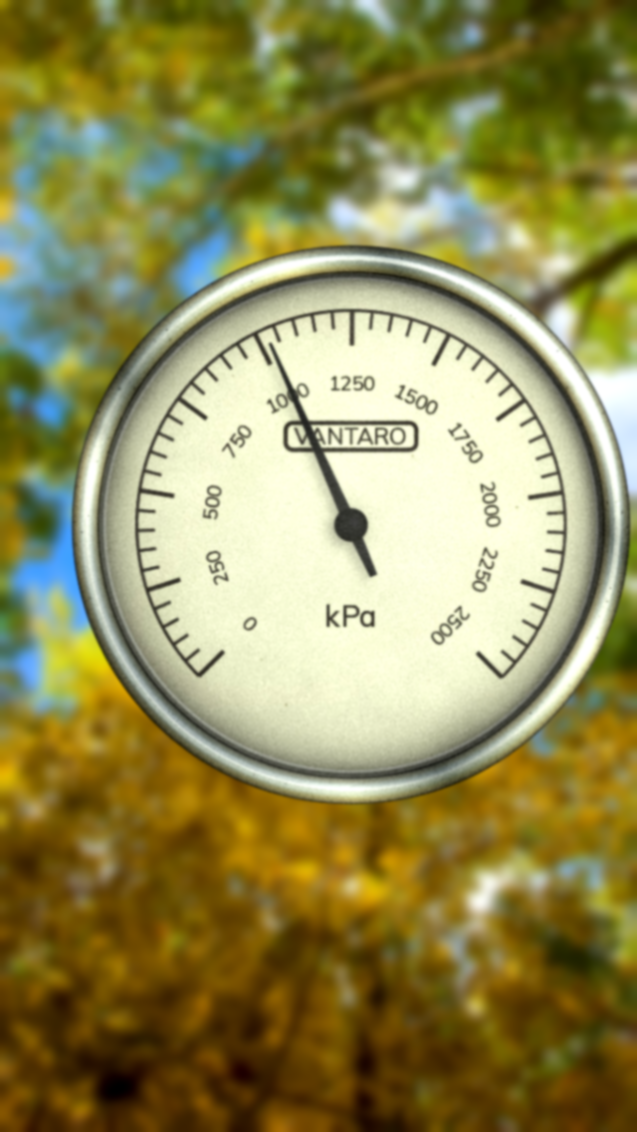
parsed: kPa 1025
